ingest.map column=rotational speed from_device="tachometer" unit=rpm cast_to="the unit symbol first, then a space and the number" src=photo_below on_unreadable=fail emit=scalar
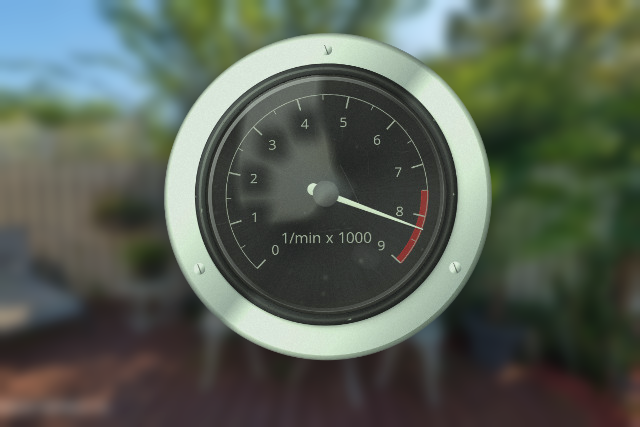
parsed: rpm 8250
